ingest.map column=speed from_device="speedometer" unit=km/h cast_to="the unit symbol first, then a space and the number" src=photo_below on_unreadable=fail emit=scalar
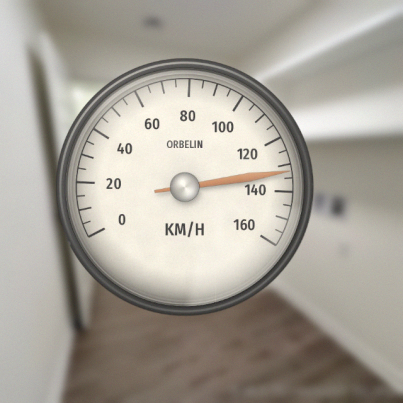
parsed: km/h 132.5
